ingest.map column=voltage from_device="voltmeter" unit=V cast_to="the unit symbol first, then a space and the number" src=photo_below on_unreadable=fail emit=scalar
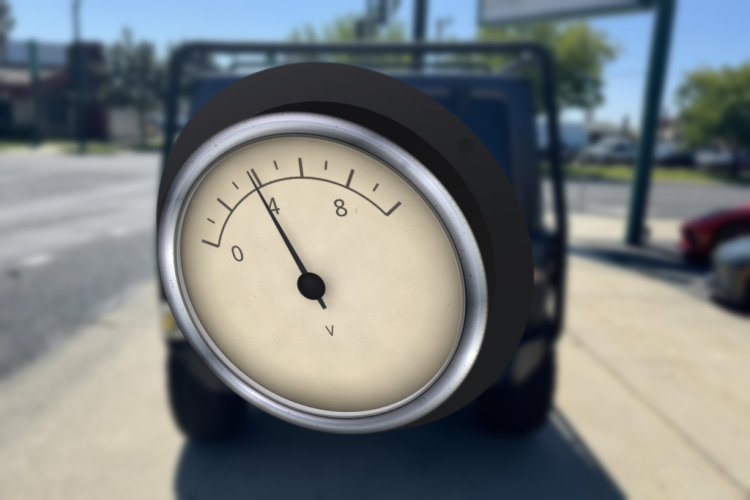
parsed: V 4
